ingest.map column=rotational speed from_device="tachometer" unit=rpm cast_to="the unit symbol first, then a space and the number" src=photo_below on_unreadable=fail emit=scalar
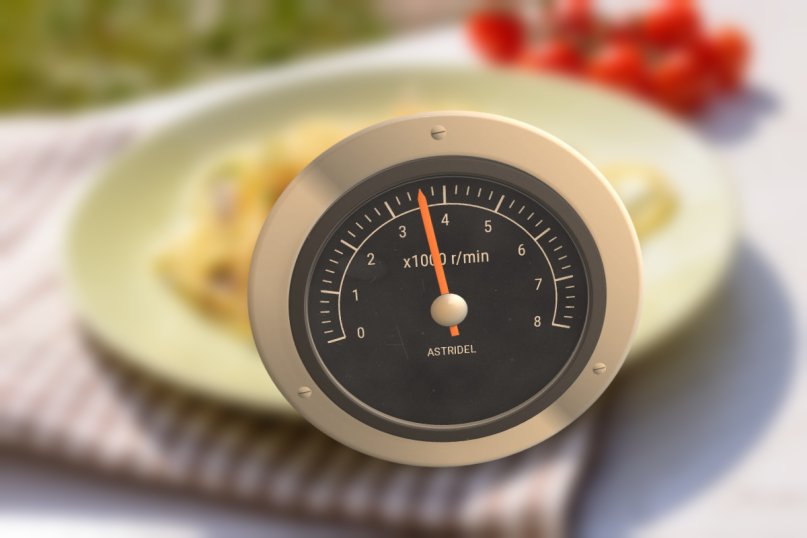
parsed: rpm 3600
